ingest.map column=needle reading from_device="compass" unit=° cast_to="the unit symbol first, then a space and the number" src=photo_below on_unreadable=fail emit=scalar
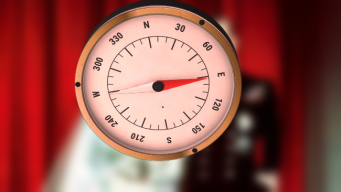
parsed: ° 90
